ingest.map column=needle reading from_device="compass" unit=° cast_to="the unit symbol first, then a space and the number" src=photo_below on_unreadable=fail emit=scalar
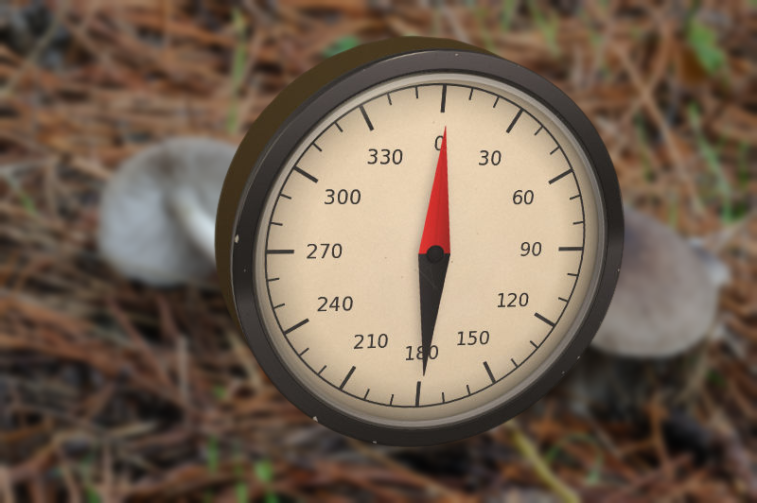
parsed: ° 0
